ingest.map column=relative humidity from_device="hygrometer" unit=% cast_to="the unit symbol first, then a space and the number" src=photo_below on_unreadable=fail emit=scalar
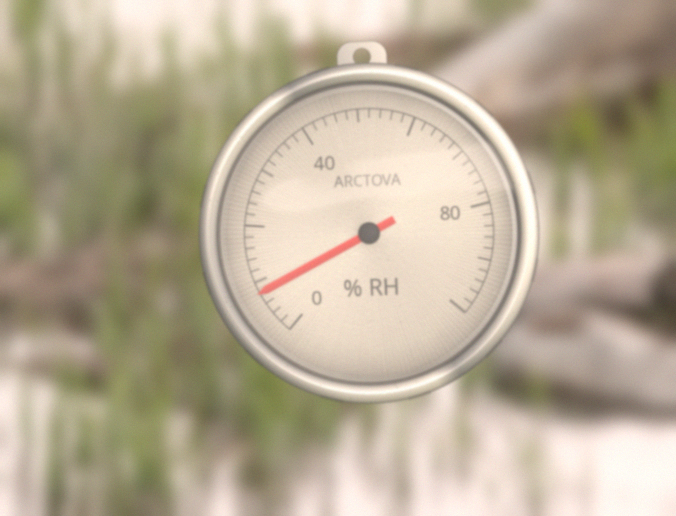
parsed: % 8
